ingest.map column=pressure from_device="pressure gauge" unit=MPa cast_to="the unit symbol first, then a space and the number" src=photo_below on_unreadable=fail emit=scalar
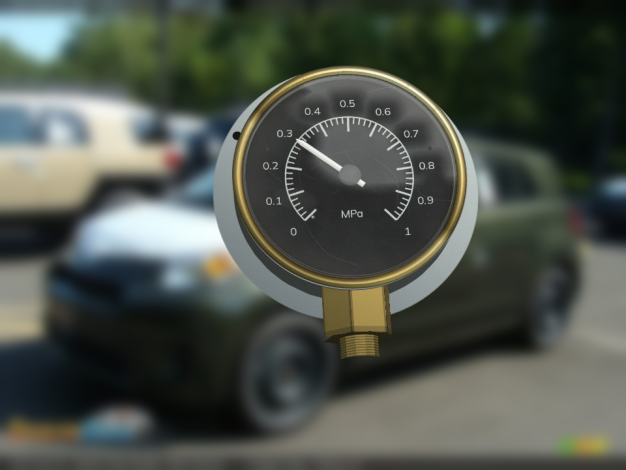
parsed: MPa 0.3
